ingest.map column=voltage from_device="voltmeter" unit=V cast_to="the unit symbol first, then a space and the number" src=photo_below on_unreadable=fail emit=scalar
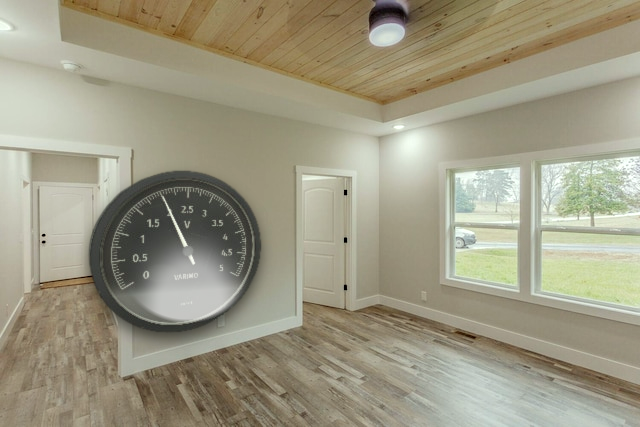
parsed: V 2
